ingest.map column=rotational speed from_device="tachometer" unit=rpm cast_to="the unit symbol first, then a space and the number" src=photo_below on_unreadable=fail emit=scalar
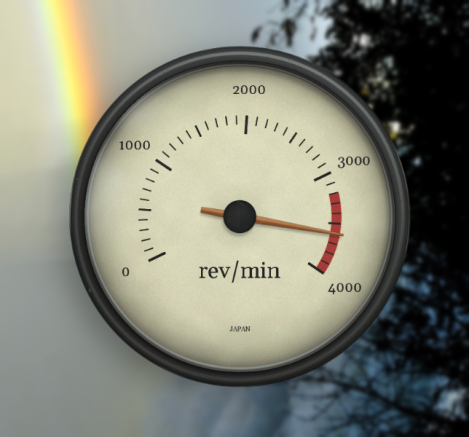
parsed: rpm 3600
